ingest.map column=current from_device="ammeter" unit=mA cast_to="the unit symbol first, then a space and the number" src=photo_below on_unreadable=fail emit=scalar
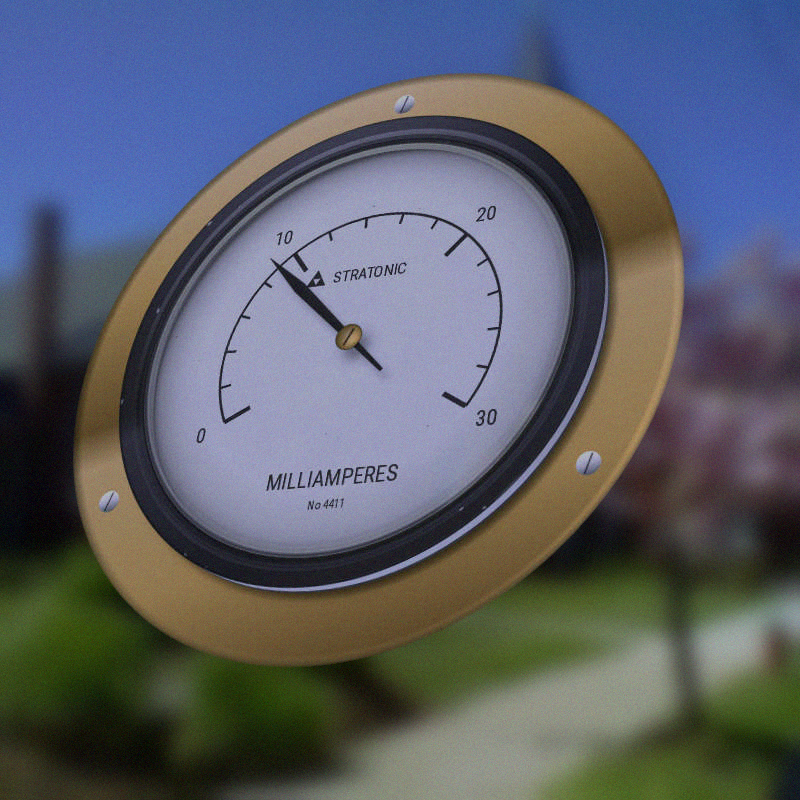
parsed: mA 9
